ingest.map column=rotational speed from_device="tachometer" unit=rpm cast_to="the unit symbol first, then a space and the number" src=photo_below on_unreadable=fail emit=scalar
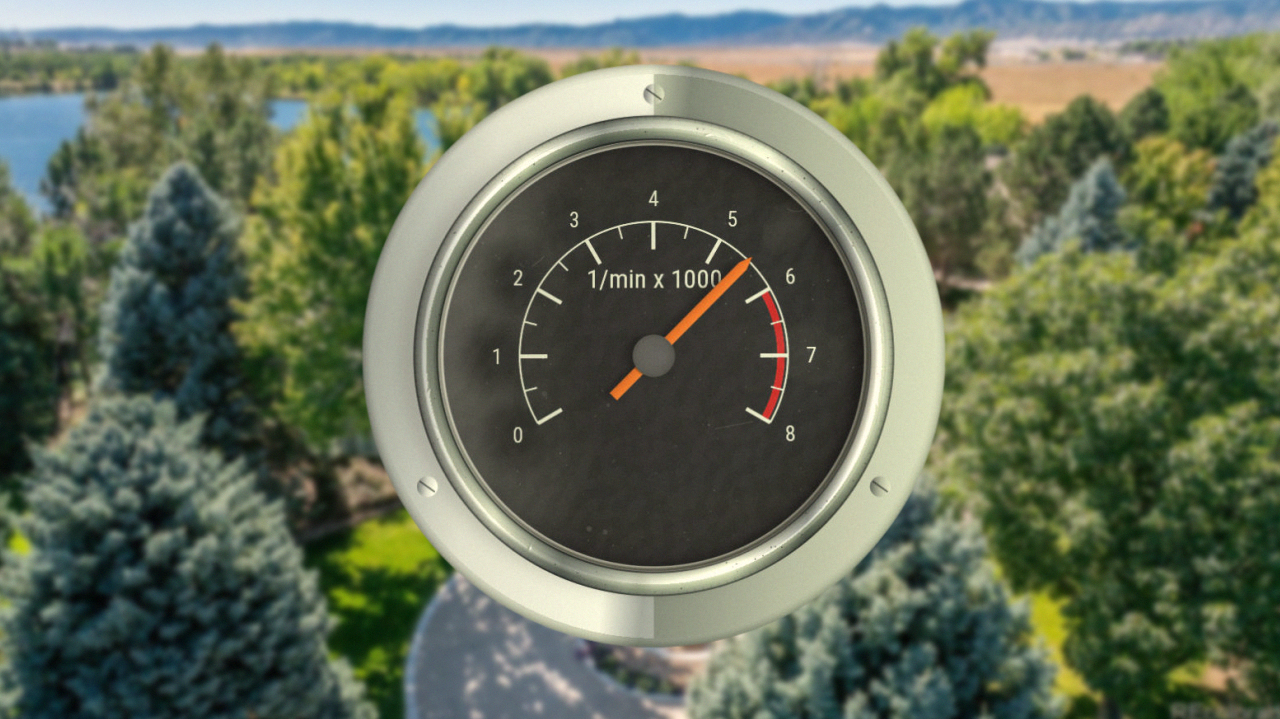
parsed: rpm 5500
